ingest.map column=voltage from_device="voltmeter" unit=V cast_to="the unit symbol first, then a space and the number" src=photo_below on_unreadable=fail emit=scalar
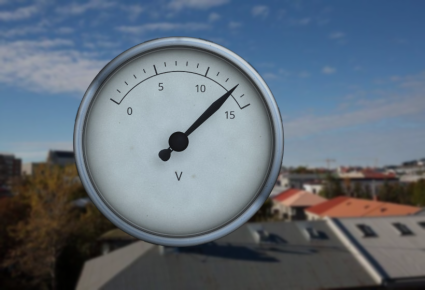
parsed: V 13
